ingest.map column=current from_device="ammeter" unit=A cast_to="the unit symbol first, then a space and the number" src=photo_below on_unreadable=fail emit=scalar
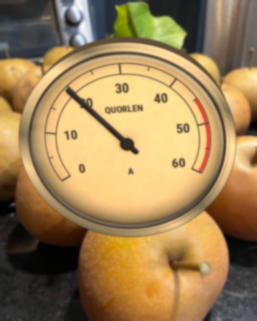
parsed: A 20
